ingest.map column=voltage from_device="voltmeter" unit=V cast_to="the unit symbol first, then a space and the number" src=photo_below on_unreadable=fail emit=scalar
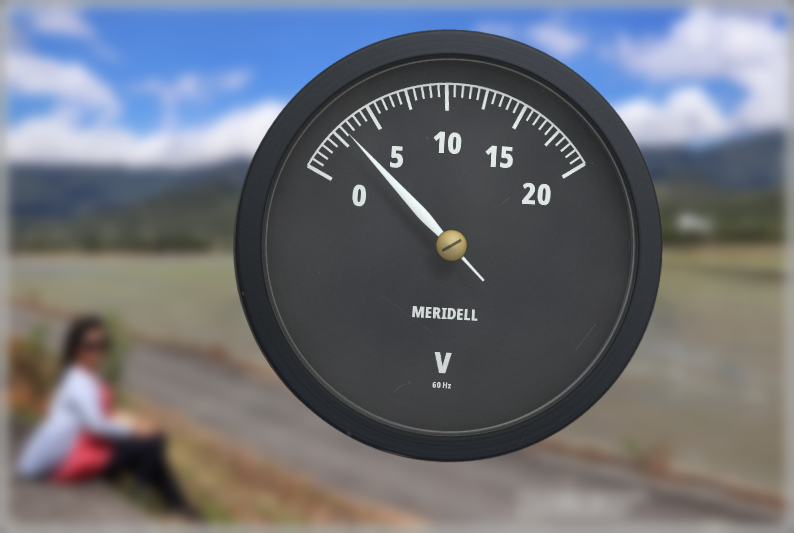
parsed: V 3
